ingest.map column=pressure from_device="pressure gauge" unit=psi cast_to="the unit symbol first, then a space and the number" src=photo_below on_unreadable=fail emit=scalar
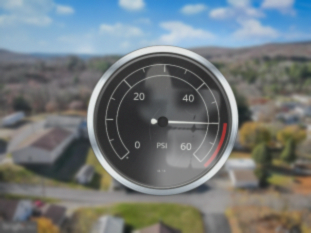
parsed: psi 50
